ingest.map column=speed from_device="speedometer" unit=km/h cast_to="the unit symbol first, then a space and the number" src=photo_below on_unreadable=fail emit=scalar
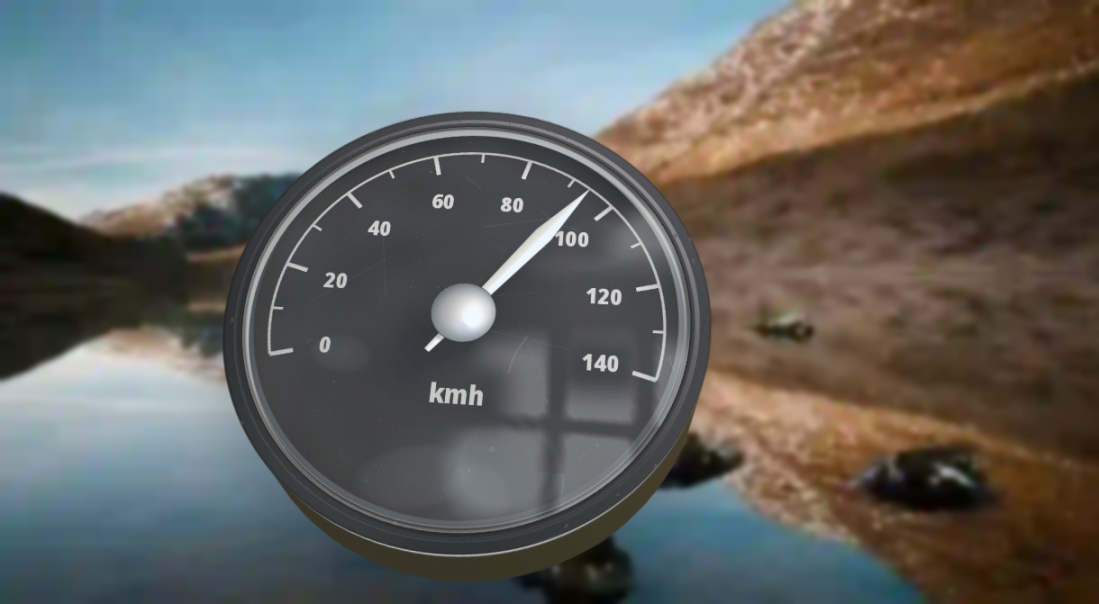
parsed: km/h 95
